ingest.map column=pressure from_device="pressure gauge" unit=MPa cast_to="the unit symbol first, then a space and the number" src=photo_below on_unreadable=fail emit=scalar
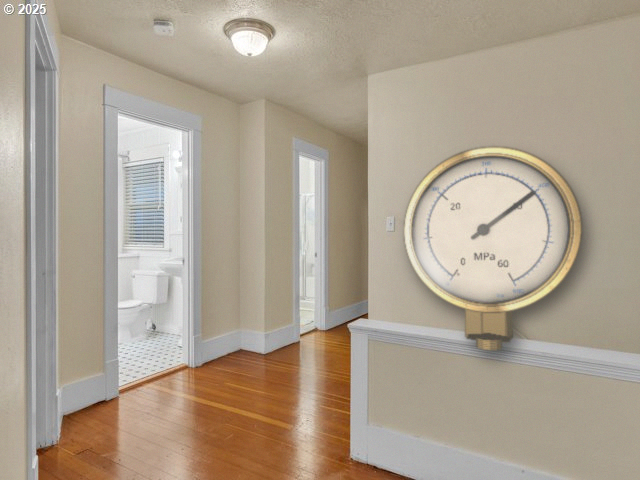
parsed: MPa 40
